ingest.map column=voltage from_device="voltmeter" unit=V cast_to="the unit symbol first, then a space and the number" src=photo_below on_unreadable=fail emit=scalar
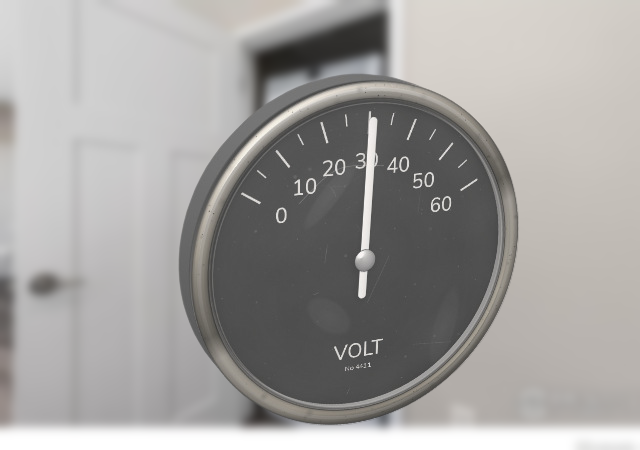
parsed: V 30
